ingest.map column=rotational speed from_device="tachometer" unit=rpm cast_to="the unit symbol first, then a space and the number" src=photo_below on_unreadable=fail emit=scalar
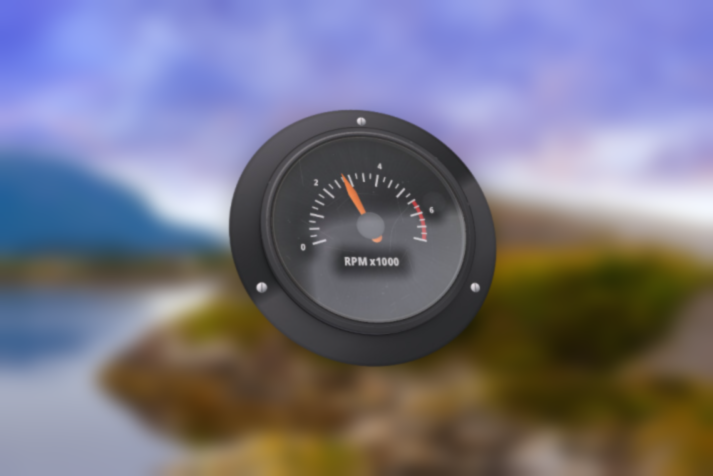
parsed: rpm 2750
